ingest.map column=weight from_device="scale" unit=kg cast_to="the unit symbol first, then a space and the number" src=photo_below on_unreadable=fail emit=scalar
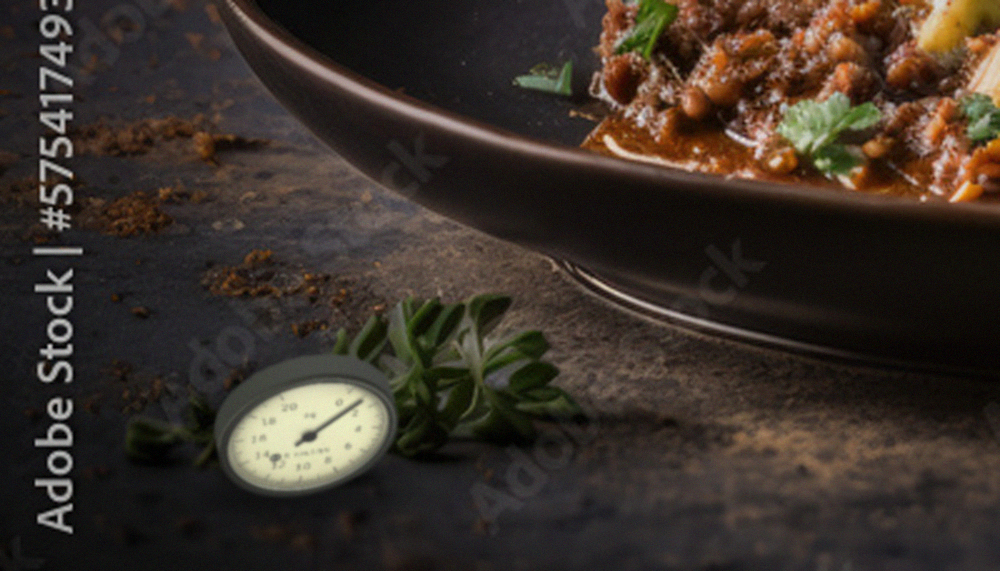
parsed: kg 1
